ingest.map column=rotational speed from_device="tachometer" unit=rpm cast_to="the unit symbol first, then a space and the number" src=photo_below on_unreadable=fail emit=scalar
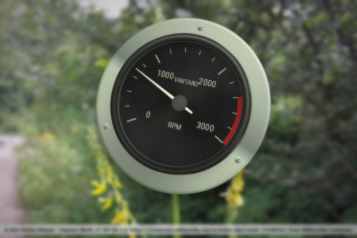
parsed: rpm 700
